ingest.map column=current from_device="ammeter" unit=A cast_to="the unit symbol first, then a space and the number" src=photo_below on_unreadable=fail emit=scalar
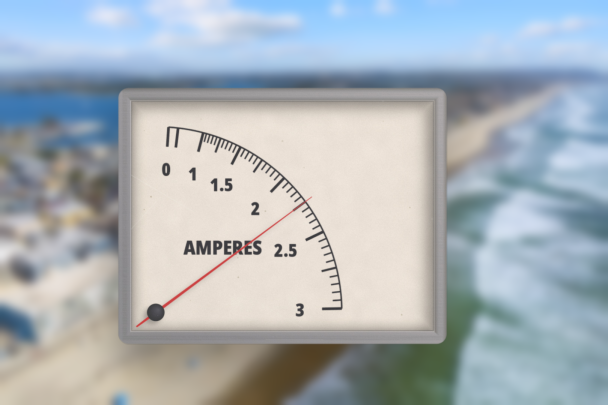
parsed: A 2.25
